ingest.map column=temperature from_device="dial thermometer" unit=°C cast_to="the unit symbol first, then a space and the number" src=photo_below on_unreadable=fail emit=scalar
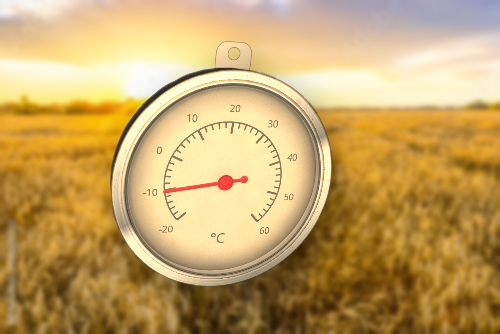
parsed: °C -10
